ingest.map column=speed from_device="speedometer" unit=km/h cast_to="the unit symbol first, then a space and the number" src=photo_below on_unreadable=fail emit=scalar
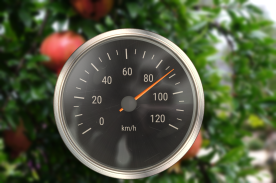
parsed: km/h 87.5
